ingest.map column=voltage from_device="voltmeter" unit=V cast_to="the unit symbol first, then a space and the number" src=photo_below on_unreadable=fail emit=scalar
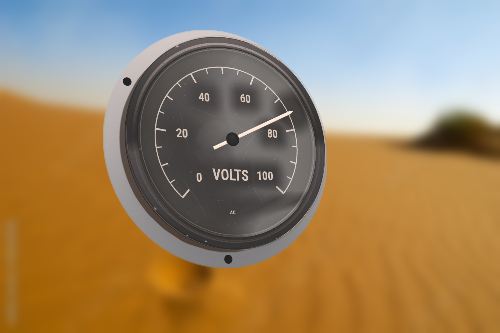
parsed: V 75
